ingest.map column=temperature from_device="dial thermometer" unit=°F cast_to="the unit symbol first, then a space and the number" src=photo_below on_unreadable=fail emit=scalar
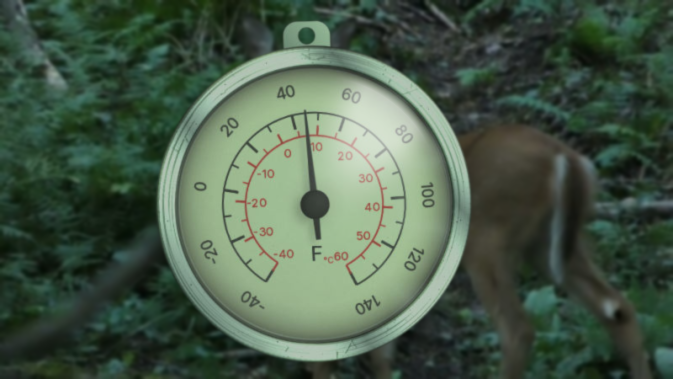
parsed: °F 45
